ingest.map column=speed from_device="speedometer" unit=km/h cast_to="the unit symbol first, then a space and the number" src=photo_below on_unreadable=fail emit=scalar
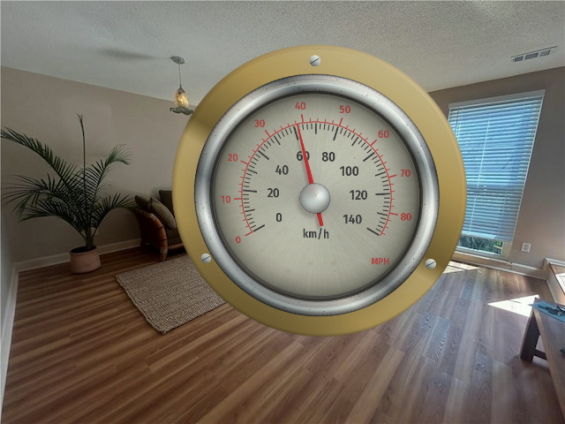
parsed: km/h 62
